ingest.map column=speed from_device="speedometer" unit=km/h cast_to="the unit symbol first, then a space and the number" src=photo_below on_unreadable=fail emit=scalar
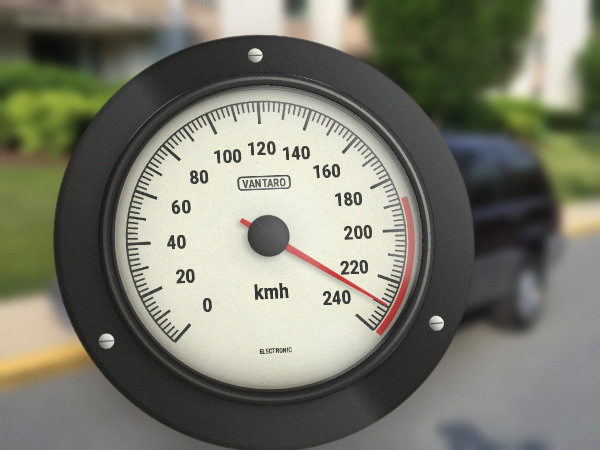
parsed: km/h 230
